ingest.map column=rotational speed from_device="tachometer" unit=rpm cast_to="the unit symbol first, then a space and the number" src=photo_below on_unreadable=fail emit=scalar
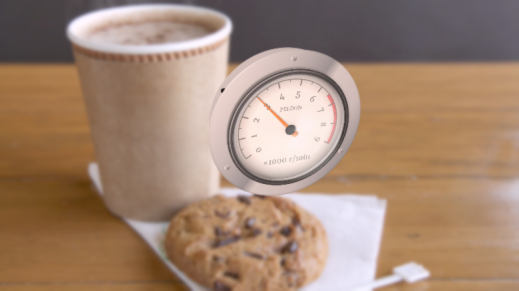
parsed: rpm 3000
